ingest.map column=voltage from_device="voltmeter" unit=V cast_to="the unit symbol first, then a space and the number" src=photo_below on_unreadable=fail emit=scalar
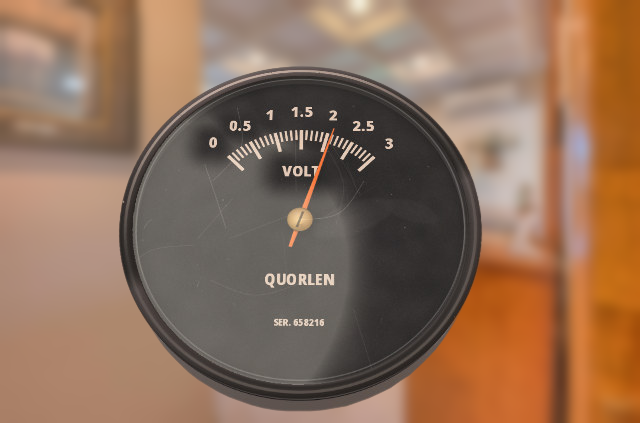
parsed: V 2.1
